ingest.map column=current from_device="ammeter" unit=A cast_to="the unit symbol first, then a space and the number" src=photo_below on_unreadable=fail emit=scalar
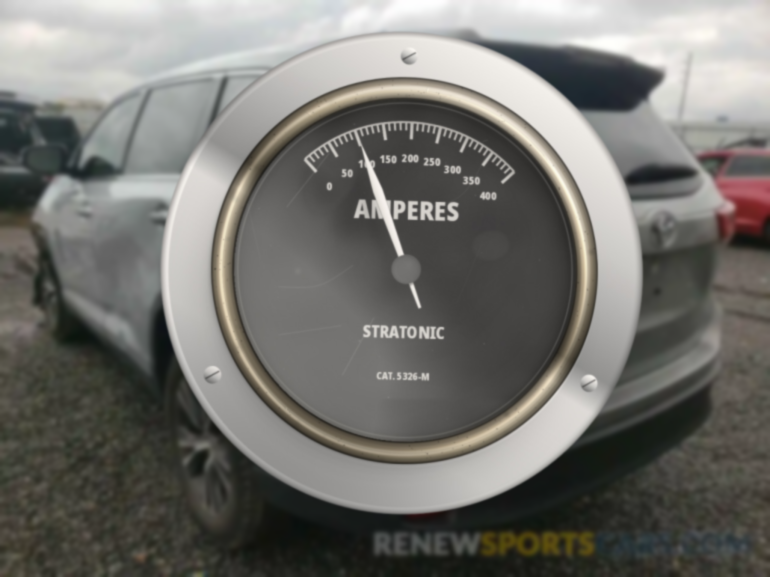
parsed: A 100
